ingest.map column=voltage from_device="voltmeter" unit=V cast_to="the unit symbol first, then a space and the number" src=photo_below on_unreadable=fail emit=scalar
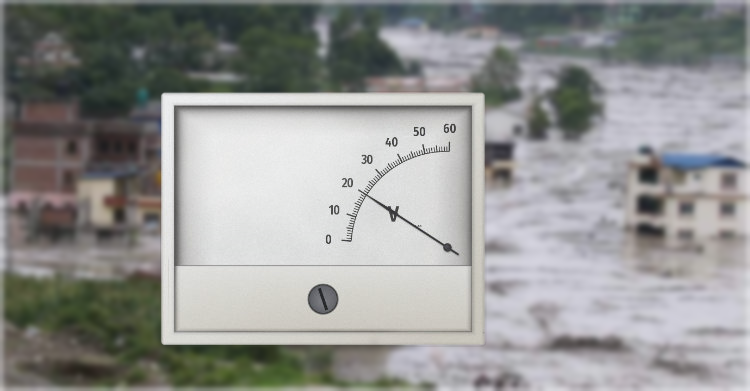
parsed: V 20
